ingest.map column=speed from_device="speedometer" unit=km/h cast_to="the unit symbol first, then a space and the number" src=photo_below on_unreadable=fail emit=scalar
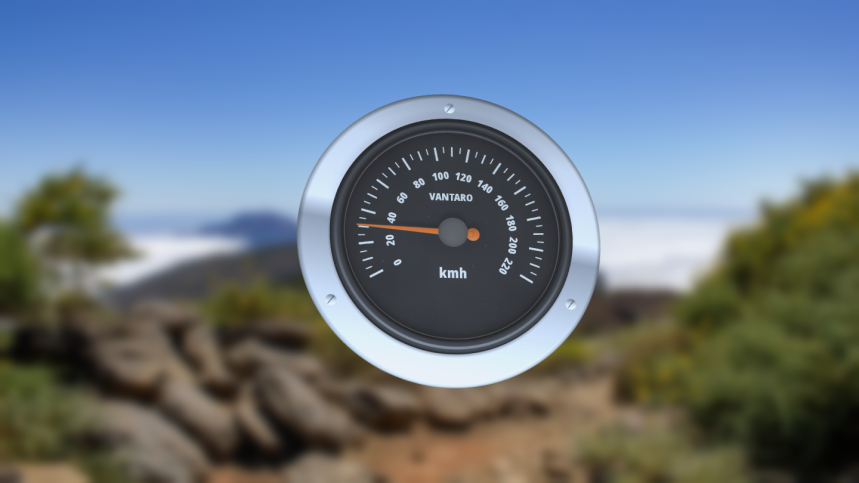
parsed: km/h 30
